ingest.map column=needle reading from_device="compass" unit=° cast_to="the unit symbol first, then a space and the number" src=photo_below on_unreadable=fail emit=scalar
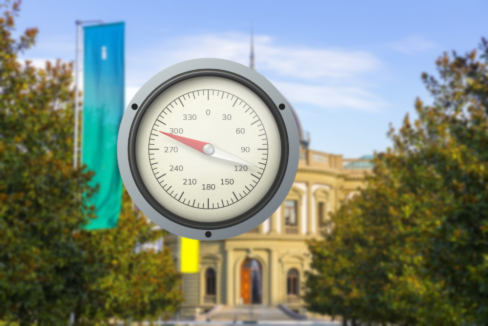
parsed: ° 290
